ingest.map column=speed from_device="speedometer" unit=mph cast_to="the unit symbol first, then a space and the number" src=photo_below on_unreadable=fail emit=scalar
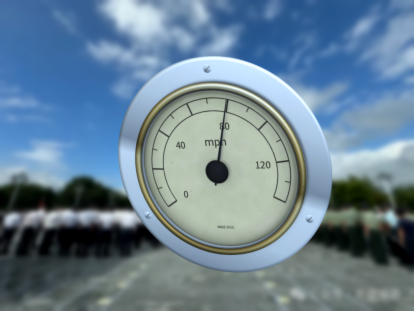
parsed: mph 80
